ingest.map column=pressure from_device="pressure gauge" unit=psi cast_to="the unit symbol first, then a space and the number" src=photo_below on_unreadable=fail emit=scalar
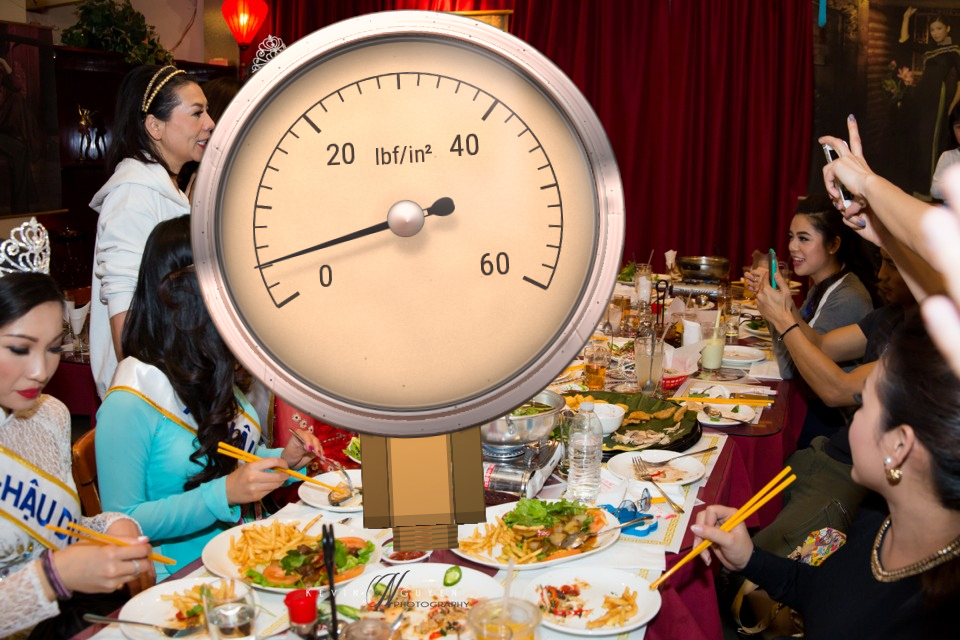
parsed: psi 4
